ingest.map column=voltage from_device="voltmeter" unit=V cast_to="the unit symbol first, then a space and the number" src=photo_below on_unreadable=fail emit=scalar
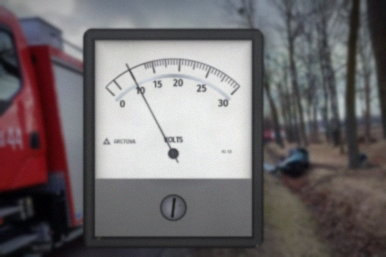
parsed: V 10
